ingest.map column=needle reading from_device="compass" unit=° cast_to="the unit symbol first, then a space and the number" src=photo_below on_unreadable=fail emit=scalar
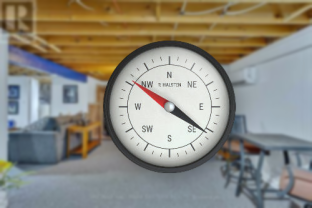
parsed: ° 305
